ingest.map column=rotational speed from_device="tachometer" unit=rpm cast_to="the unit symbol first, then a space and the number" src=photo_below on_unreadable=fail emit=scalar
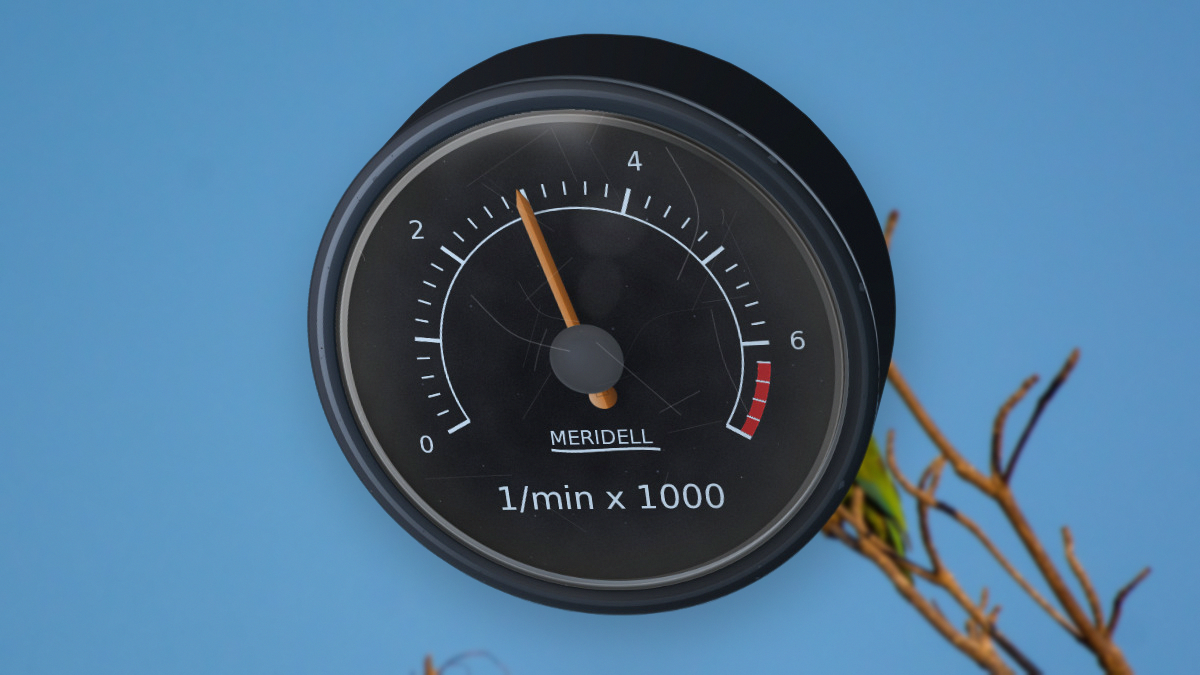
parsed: rpm 3000
